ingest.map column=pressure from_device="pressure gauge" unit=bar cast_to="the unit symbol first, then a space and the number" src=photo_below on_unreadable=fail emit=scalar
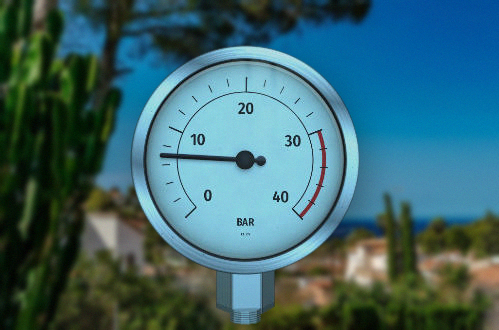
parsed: bar 7
